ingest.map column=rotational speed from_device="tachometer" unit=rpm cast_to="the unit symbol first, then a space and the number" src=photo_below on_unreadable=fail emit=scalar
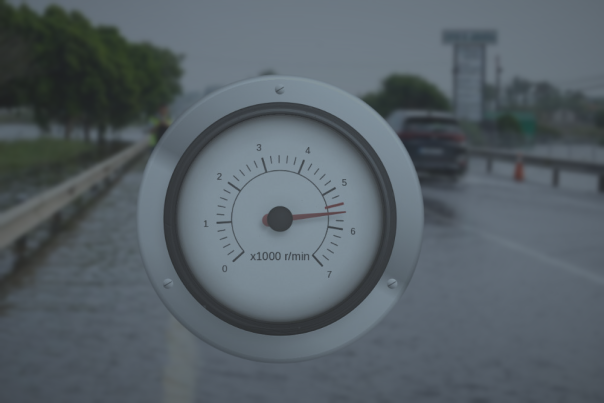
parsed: rpm 5600
